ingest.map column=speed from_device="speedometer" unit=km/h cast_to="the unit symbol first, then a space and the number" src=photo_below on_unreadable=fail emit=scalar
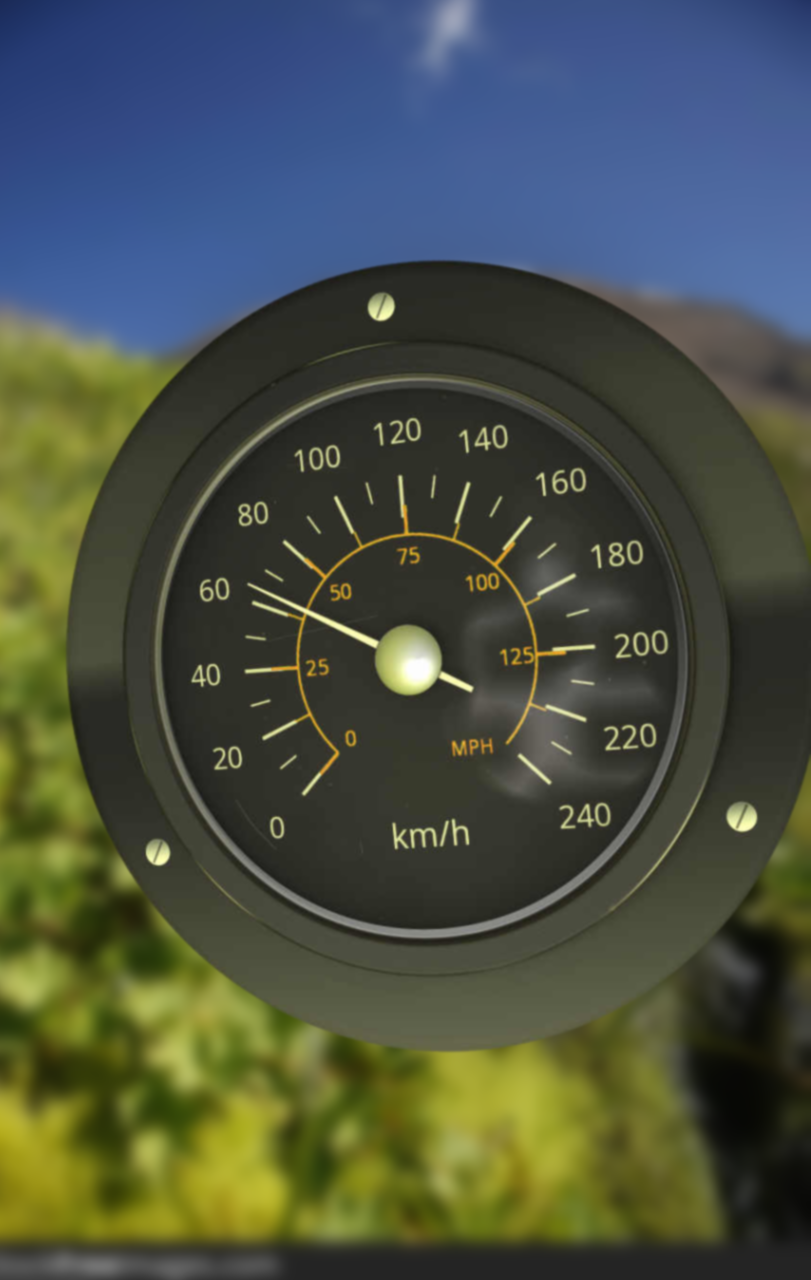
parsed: km/h 65
